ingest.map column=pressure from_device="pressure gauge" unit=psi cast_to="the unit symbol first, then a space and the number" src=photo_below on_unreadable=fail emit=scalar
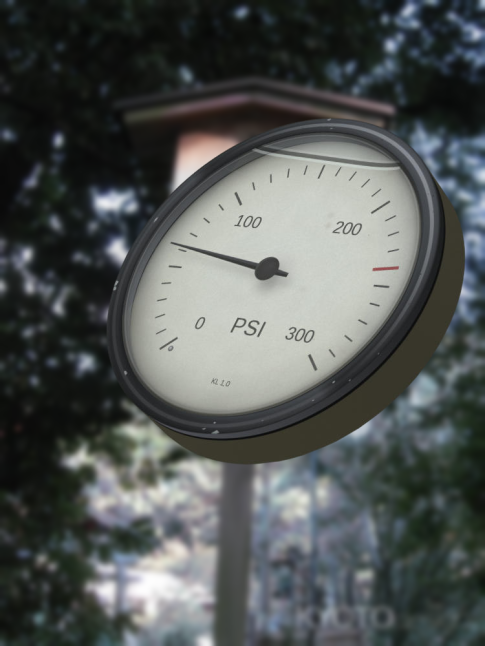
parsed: psi 60
